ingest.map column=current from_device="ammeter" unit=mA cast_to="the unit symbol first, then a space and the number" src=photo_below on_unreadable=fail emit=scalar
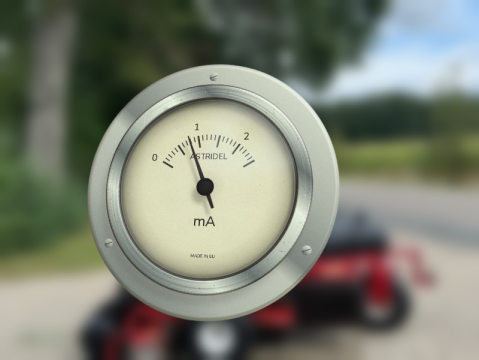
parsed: mA 0.8
